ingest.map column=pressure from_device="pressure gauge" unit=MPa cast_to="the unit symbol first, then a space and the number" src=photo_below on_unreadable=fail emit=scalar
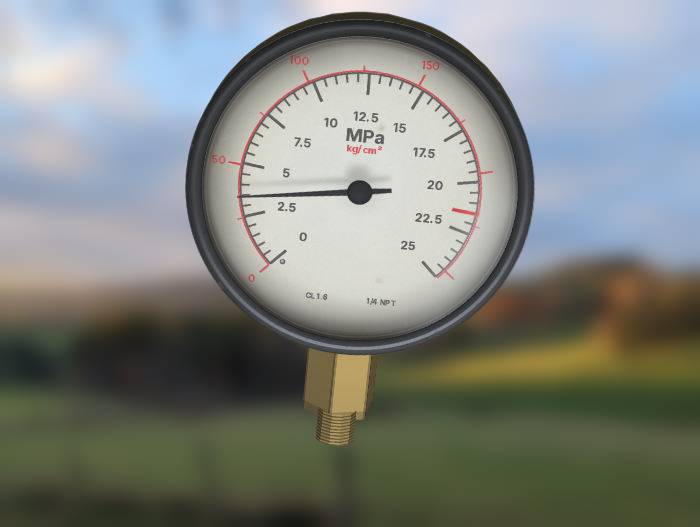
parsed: MPa 3.5
